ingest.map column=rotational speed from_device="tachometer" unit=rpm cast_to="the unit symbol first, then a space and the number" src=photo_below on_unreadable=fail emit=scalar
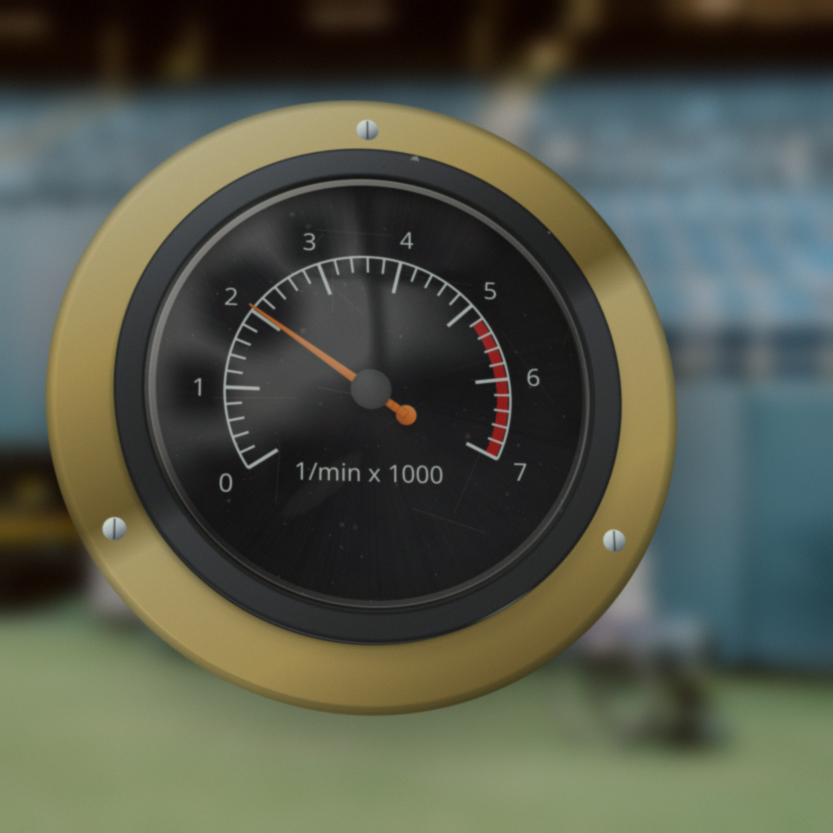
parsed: rpm 2000
